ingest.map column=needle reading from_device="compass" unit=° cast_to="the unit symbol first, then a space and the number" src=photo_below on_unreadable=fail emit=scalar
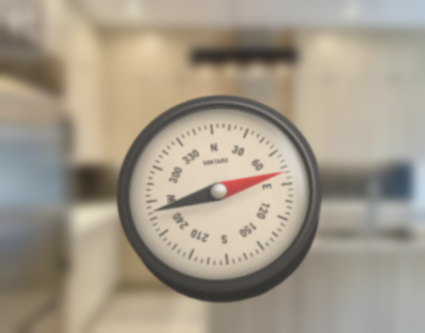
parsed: ° 80
